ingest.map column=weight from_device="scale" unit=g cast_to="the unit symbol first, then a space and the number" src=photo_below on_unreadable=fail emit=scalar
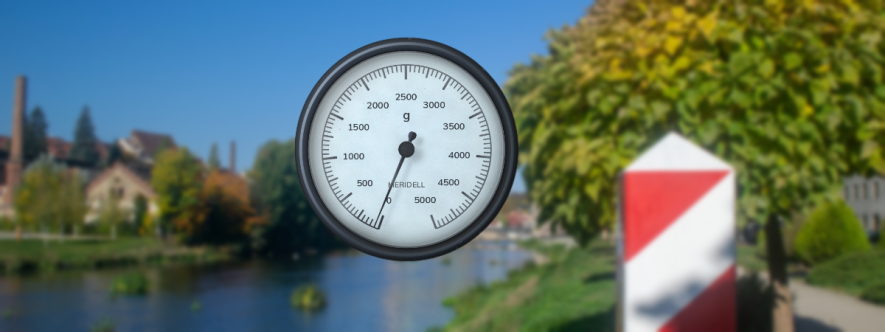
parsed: g 50
